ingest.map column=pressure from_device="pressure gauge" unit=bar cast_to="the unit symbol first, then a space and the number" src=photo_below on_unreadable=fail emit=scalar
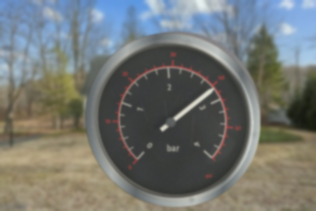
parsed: bar 2.8
